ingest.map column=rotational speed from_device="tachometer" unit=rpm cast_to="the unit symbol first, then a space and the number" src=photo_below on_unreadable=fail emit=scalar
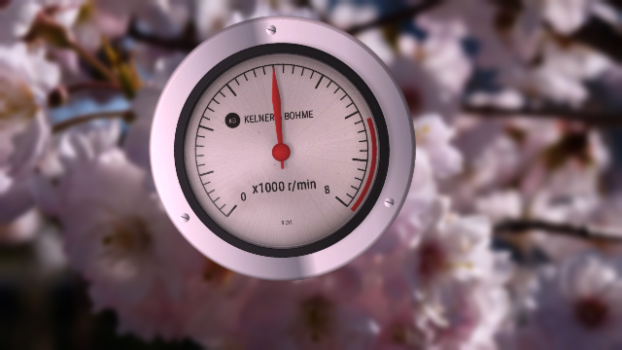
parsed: rpm 4000
